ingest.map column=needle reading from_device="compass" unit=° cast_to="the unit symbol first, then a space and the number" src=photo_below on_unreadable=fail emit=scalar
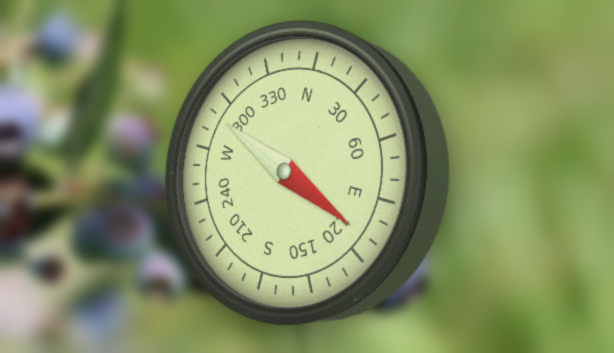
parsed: ° 110
